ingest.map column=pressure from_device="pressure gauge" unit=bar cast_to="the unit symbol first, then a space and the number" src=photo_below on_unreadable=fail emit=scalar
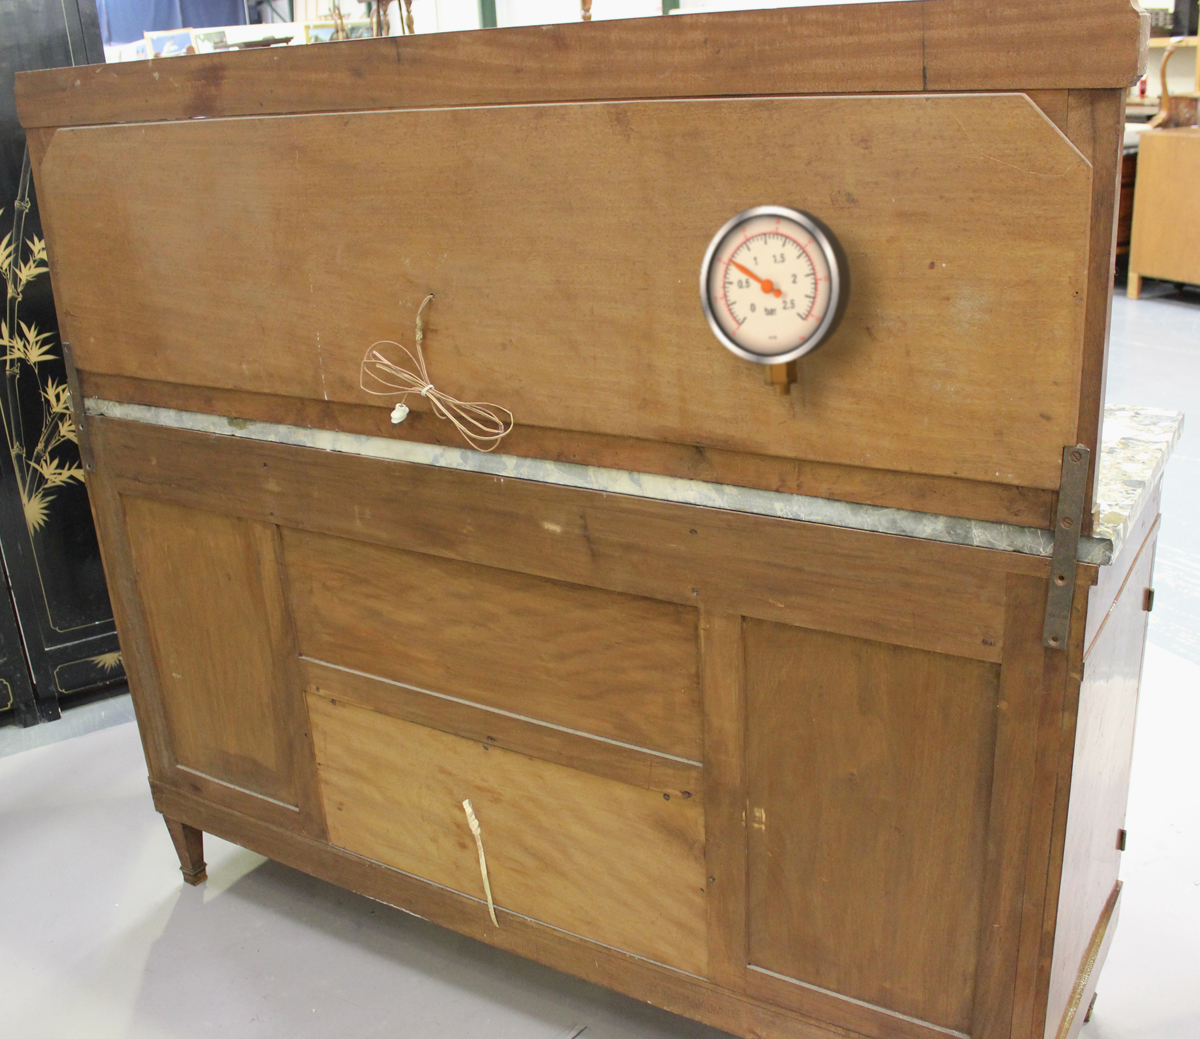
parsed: bar 0.75
